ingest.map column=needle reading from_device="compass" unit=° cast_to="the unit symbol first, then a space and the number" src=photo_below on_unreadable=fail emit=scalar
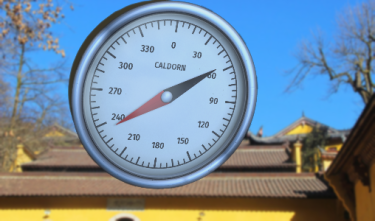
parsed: ° 235
